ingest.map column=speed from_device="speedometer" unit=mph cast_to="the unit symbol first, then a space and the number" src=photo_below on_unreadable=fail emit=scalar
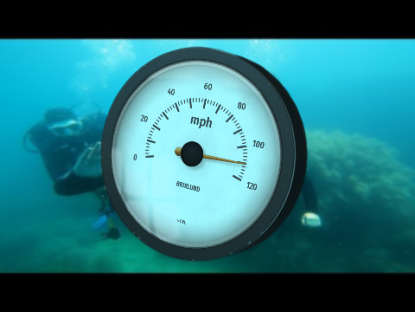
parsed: mph 110
